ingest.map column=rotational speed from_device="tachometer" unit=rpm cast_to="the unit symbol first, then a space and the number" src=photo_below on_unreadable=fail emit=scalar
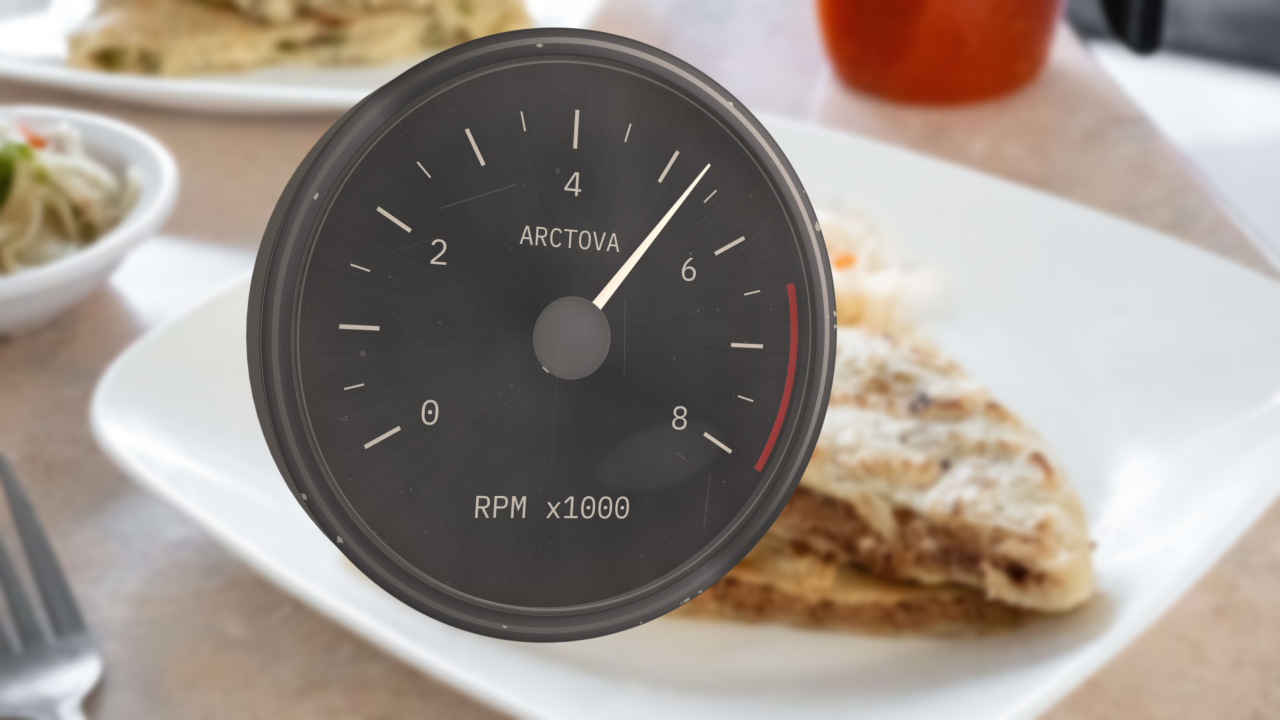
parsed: rpm 5250
